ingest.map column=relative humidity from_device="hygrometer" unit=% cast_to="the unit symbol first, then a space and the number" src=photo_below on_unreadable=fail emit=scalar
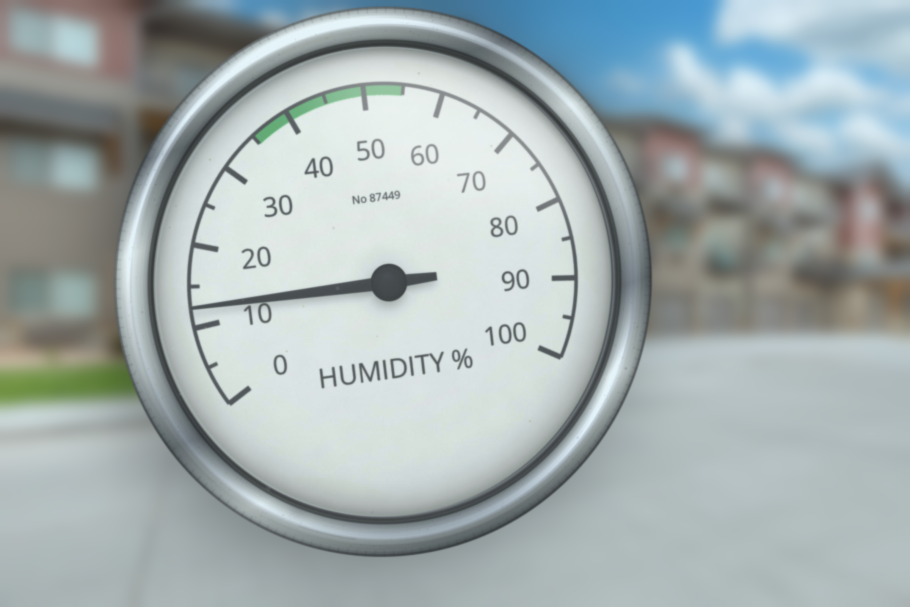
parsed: % 12.5
